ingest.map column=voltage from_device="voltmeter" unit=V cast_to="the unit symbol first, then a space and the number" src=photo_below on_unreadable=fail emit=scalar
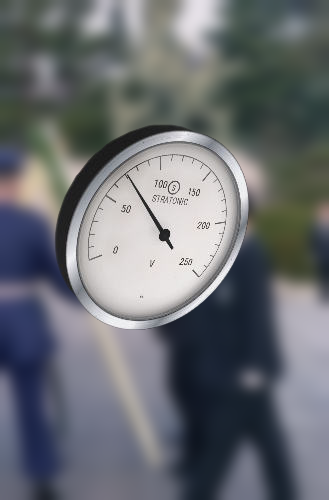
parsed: V 70
